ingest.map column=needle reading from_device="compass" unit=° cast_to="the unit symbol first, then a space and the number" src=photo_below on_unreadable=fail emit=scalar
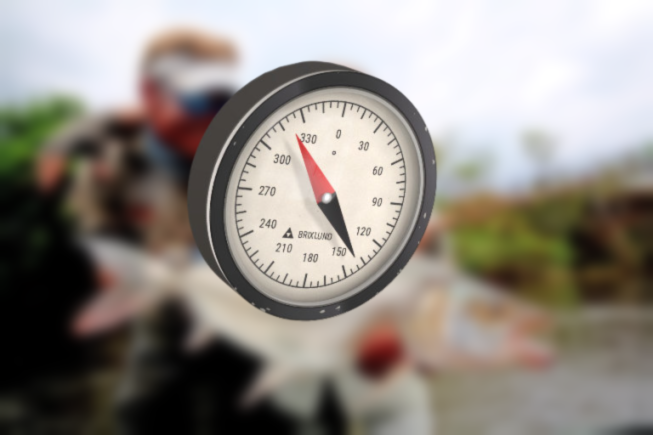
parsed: ° 320
